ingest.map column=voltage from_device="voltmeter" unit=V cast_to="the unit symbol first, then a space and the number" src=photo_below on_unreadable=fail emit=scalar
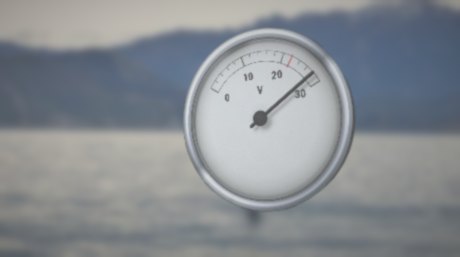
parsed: V 28
